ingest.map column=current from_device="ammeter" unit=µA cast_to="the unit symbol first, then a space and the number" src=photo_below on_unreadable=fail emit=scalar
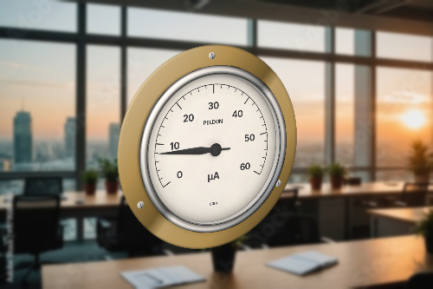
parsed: µA 8
